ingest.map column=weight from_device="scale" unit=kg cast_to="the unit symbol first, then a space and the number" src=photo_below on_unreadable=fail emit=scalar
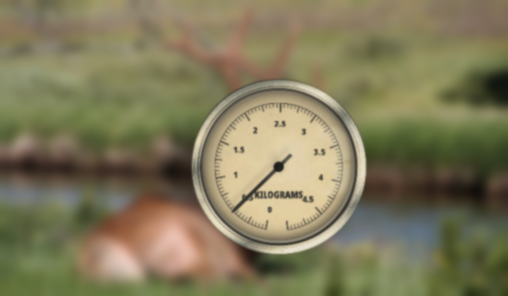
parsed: kg 0.5
